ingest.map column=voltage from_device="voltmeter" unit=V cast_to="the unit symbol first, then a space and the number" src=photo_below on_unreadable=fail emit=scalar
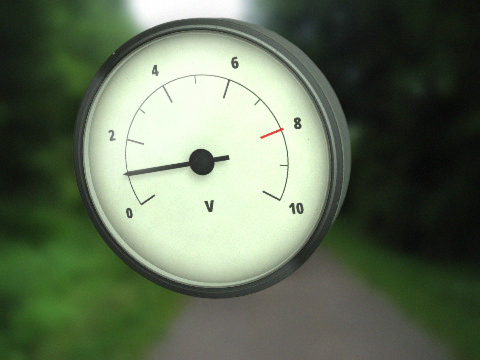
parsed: V 1
